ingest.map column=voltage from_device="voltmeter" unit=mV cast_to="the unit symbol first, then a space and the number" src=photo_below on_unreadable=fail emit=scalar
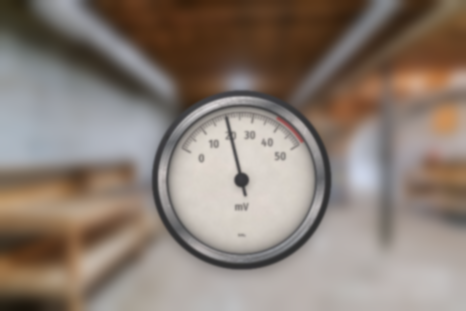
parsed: mV 20
